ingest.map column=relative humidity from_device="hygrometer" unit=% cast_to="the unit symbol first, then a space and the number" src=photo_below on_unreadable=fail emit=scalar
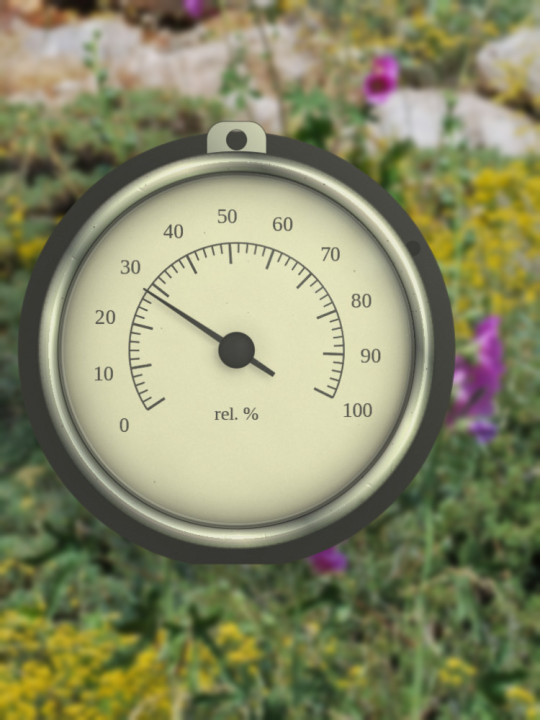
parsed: % 28
